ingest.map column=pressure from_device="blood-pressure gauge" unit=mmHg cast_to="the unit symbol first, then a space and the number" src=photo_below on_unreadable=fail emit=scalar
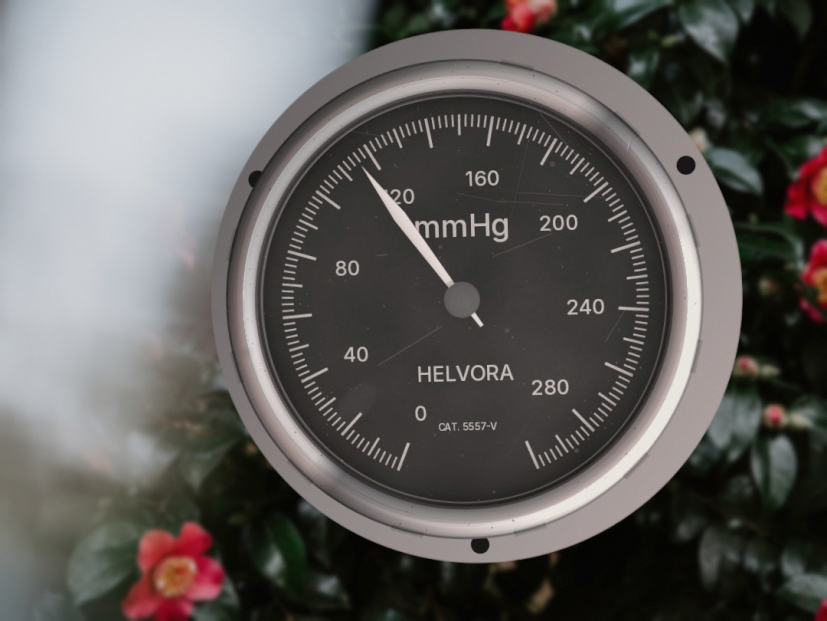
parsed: mmHg 116
